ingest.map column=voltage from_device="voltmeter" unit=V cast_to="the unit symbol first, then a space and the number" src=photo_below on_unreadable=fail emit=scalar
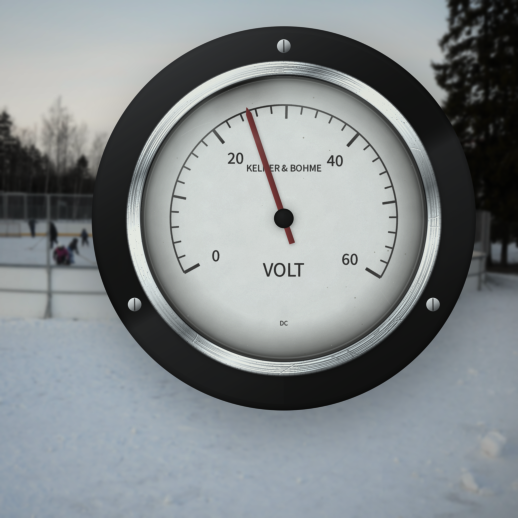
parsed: V 25
